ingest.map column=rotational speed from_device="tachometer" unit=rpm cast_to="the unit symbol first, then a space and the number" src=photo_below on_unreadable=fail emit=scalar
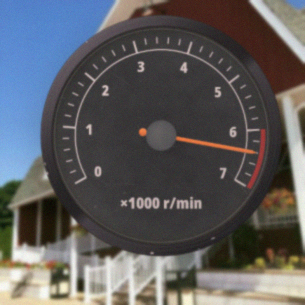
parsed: rpm 6400
